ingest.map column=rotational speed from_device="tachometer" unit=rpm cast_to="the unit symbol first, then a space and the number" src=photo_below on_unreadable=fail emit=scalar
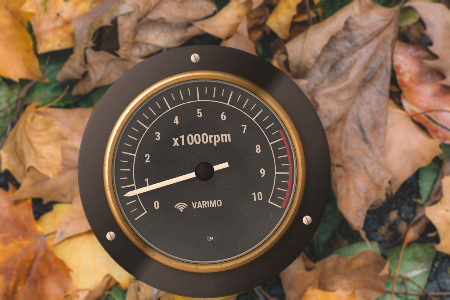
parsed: rpm 750
